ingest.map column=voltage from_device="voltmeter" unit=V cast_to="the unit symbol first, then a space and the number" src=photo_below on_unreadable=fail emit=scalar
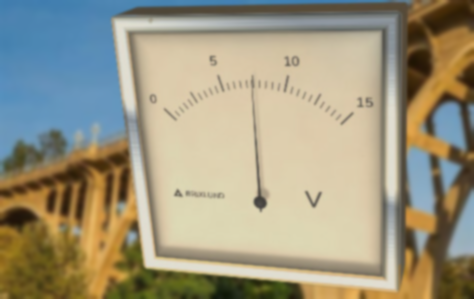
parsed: V 7.5
